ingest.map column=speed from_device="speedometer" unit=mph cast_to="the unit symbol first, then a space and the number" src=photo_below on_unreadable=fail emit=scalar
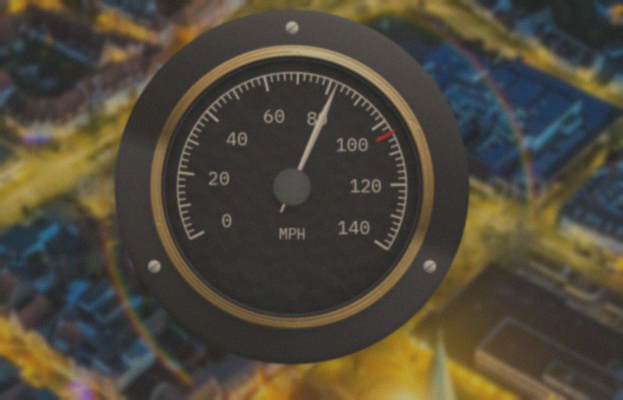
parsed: mph 82
